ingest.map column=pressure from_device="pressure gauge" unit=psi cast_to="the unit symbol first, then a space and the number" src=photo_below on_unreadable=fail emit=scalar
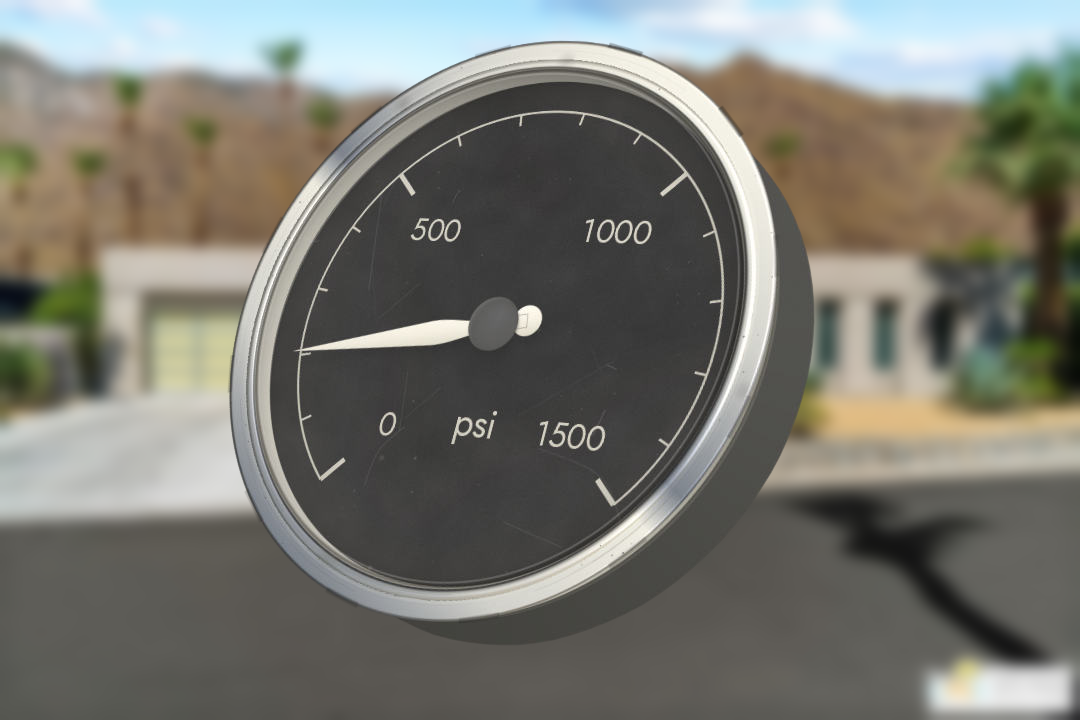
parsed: psi 200
